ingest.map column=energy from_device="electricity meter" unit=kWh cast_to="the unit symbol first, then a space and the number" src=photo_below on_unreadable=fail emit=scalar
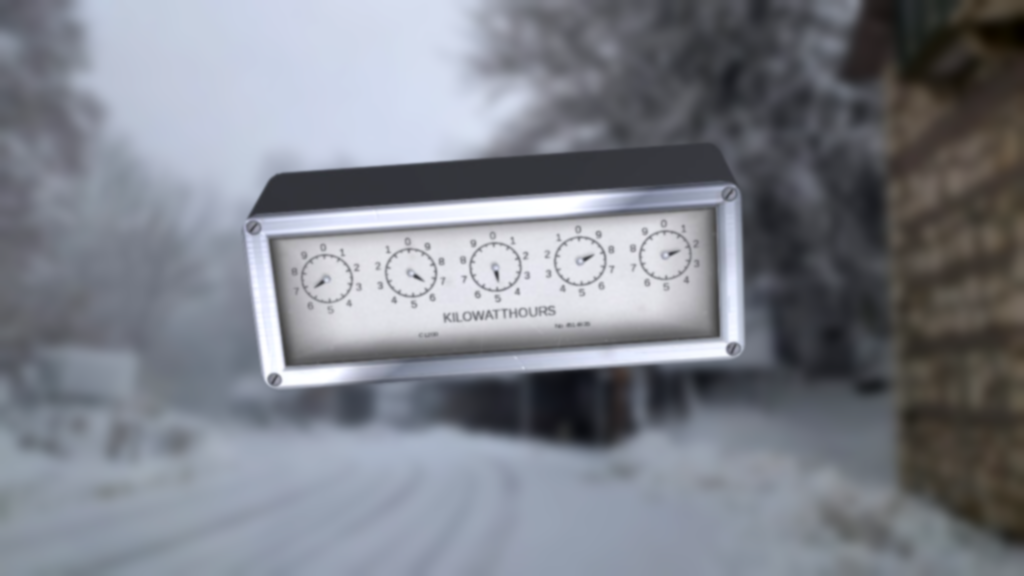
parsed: kWh 66482
